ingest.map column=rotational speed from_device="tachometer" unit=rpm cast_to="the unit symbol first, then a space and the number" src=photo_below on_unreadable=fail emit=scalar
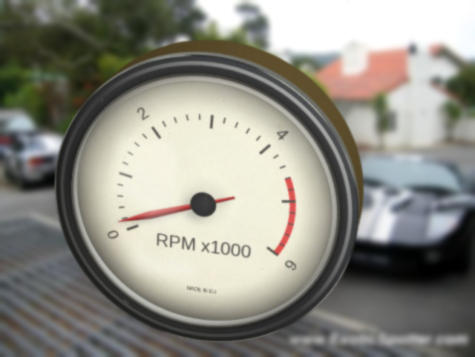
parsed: rpm 200
